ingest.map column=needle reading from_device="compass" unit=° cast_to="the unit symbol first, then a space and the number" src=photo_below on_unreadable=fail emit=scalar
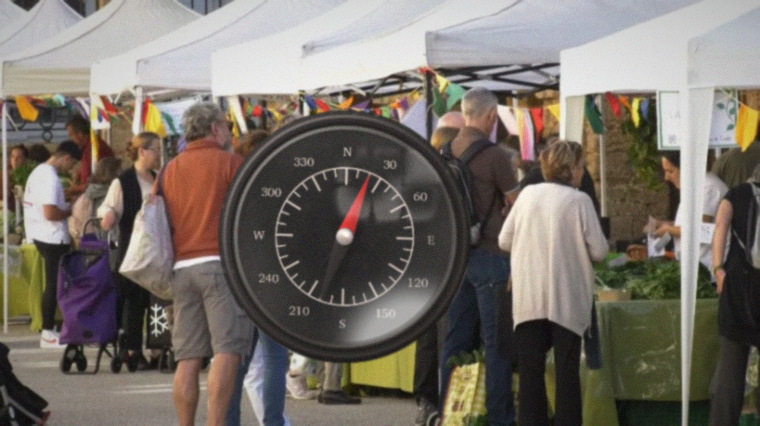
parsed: ° 20
